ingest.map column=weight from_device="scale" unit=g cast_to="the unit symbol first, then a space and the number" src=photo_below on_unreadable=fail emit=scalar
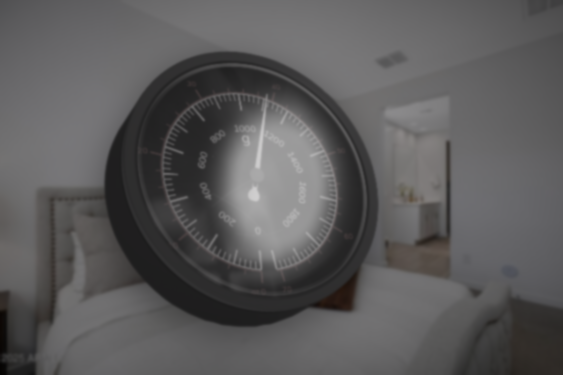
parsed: g 1100
